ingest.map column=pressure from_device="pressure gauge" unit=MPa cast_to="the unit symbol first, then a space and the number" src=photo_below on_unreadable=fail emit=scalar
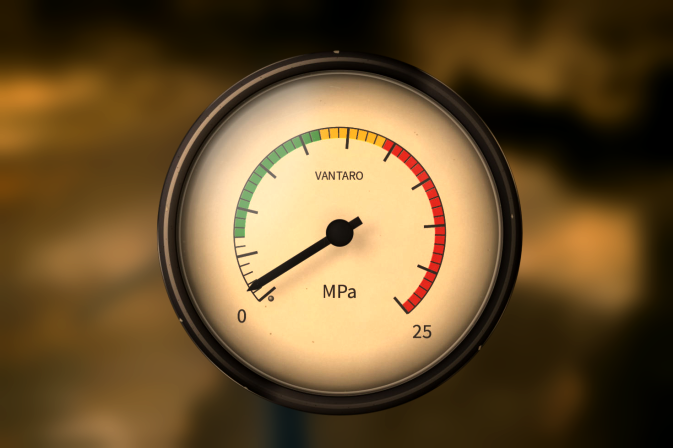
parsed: MPa 0.75
